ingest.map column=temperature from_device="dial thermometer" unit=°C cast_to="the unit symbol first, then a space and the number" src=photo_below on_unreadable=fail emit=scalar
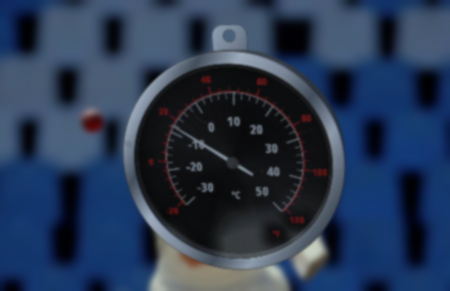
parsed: °C -8
